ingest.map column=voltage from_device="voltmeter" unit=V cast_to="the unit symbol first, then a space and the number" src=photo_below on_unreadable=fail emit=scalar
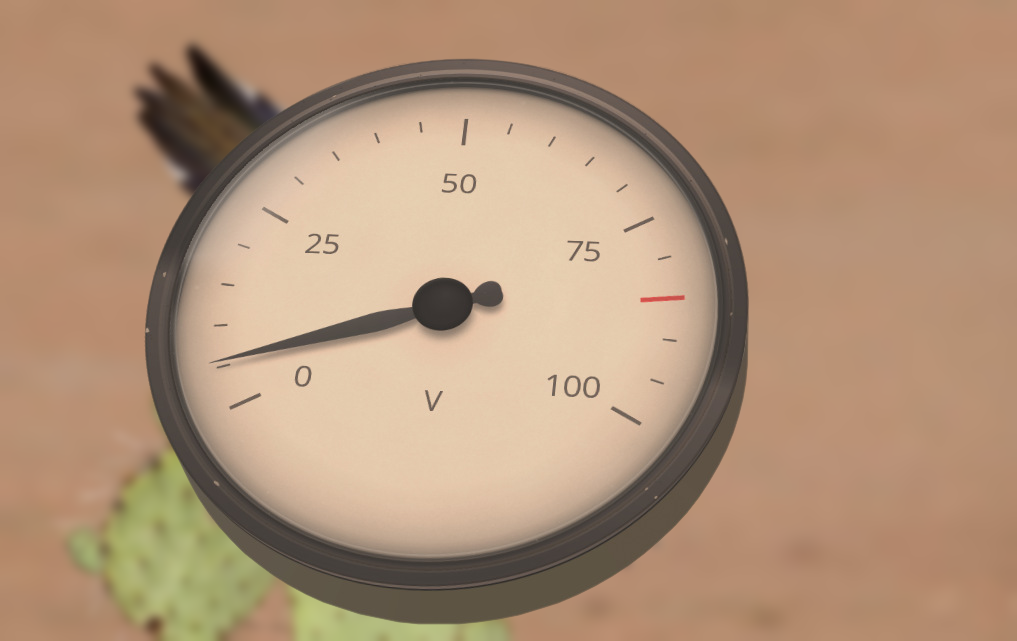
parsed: V 5
